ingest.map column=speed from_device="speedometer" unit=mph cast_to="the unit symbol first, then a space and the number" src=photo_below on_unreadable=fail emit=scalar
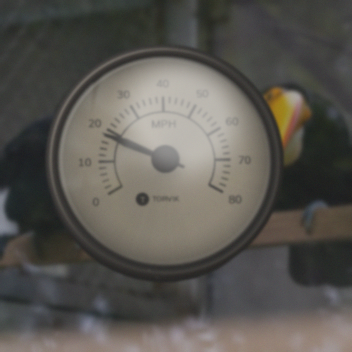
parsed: mph 18
